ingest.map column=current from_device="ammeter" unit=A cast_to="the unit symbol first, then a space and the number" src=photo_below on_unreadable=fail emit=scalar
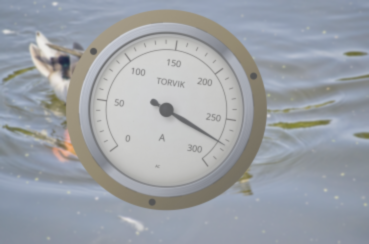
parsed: A 275
